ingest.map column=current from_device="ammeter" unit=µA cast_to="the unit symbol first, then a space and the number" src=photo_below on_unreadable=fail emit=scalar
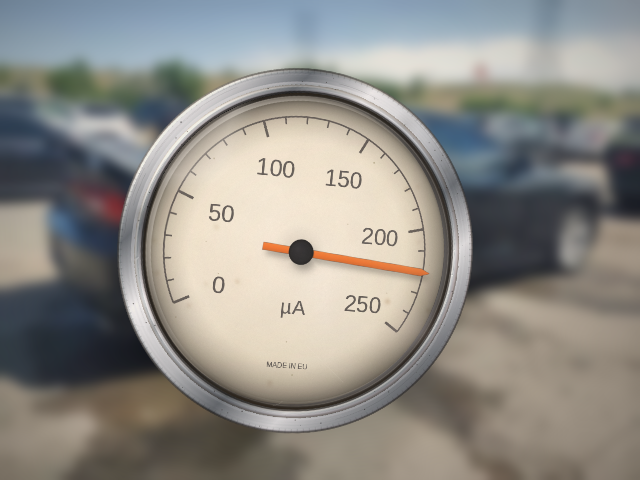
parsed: µA 220
